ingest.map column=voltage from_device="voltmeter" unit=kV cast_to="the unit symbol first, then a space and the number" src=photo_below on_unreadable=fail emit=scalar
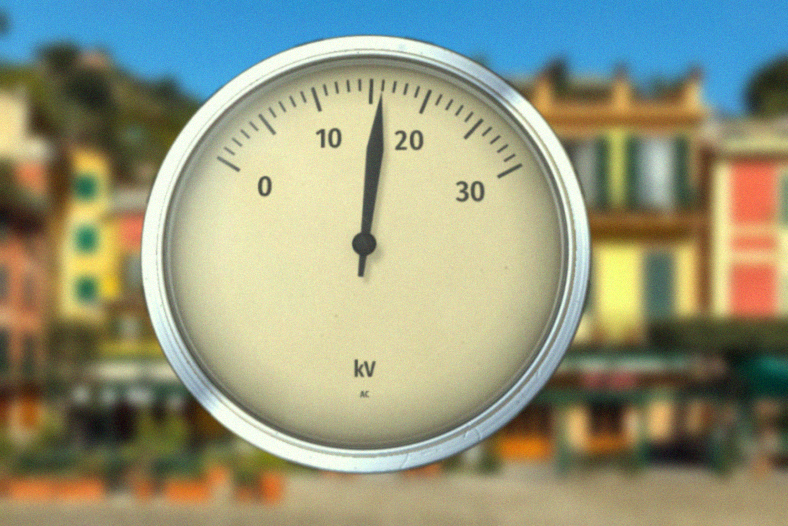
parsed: kV 16
